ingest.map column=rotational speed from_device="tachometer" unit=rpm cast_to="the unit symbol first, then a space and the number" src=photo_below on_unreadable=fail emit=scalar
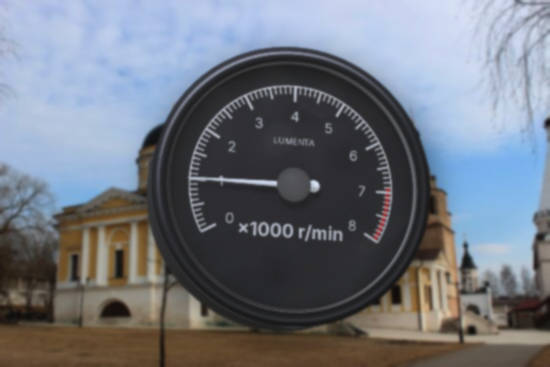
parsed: rpm 1000
